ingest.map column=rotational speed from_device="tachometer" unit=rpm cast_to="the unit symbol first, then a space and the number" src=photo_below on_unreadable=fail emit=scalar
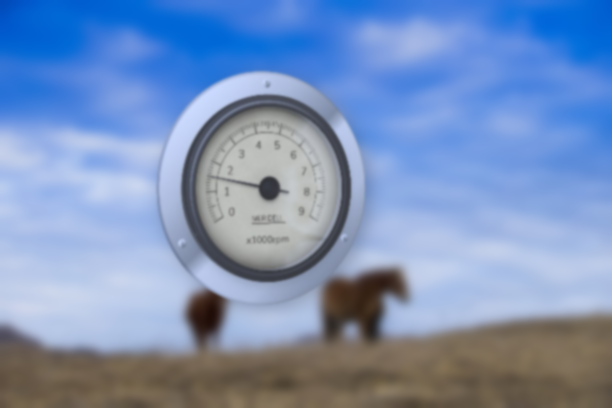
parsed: rpm 1500
